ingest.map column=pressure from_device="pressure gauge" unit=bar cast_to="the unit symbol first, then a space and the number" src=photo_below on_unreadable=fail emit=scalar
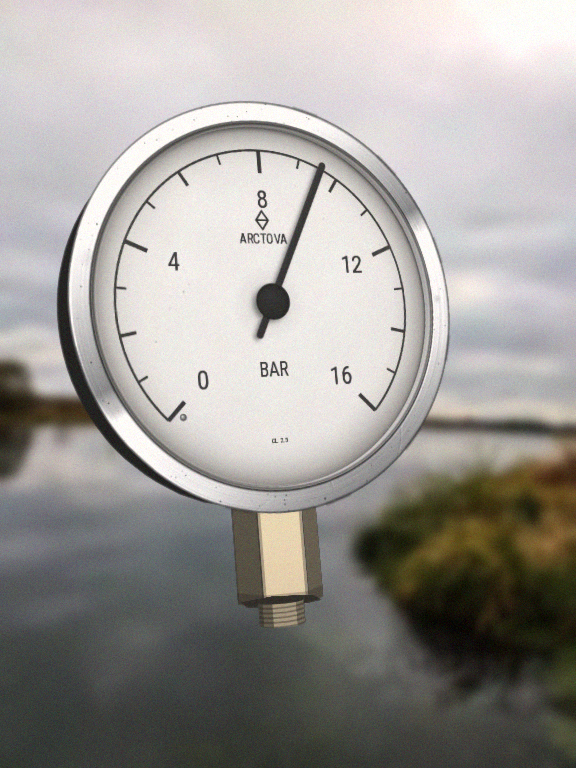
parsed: bar 9.5
